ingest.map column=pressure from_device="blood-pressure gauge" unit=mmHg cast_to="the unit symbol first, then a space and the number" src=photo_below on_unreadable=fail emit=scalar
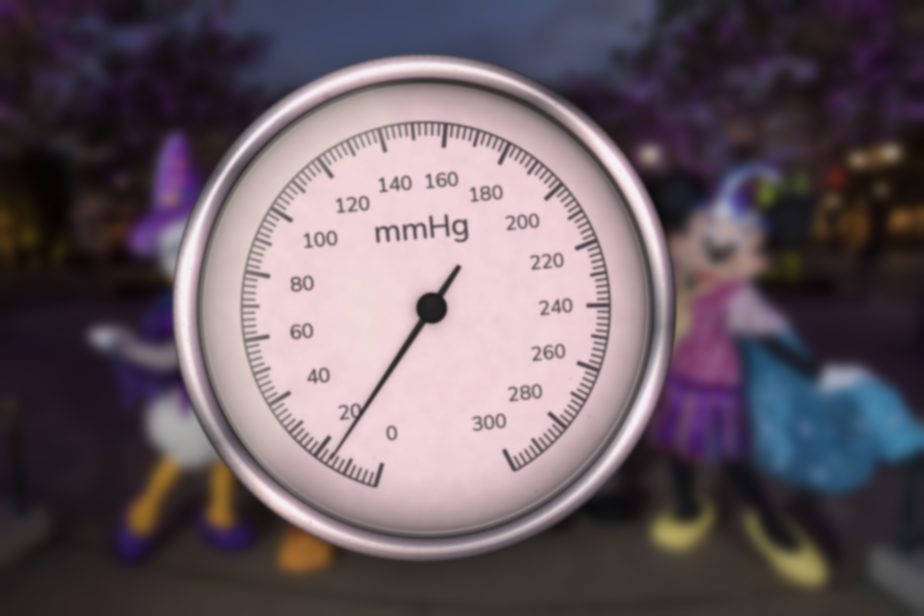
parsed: mmHg 16
